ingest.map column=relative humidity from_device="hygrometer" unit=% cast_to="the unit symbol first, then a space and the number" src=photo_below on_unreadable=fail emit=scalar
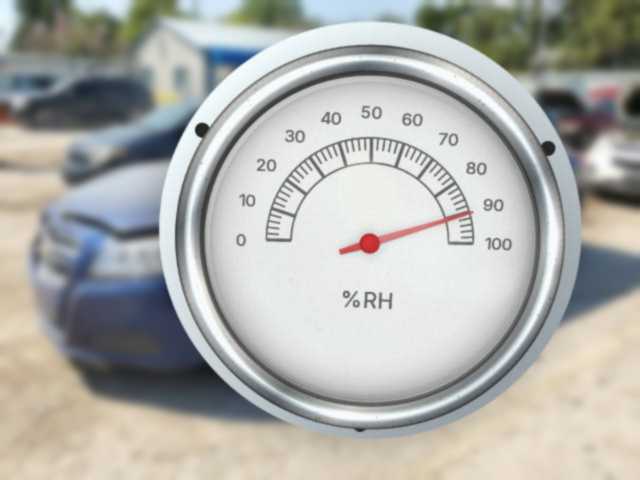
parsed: % 90
